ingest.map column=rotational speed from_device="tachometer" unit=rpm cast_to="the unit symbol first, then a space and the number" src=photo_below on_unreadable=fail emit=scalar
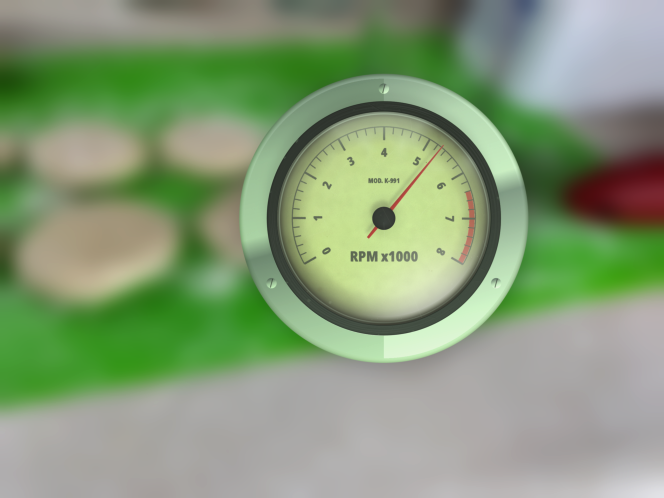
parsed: rpm 5300
